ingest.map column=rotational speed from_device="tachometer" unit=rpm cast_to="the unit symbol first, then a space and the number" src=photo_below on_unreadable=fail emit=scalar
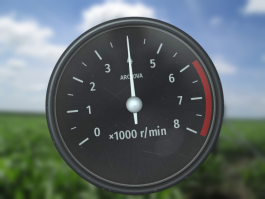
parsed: rpm 4000
